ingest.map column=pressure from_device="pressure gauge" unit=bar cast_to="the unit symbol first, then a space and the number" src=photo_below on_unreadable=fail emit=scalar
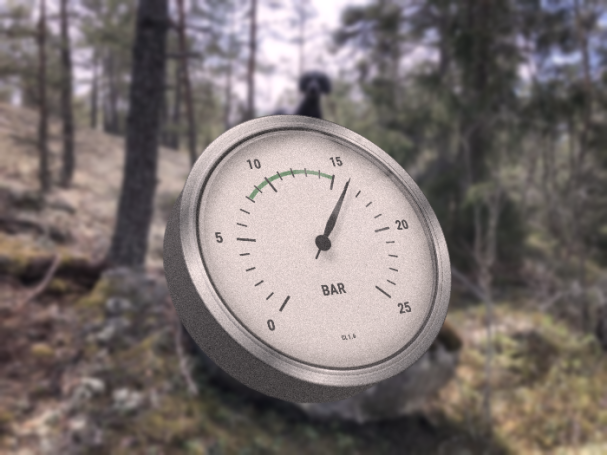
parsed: bar 16
